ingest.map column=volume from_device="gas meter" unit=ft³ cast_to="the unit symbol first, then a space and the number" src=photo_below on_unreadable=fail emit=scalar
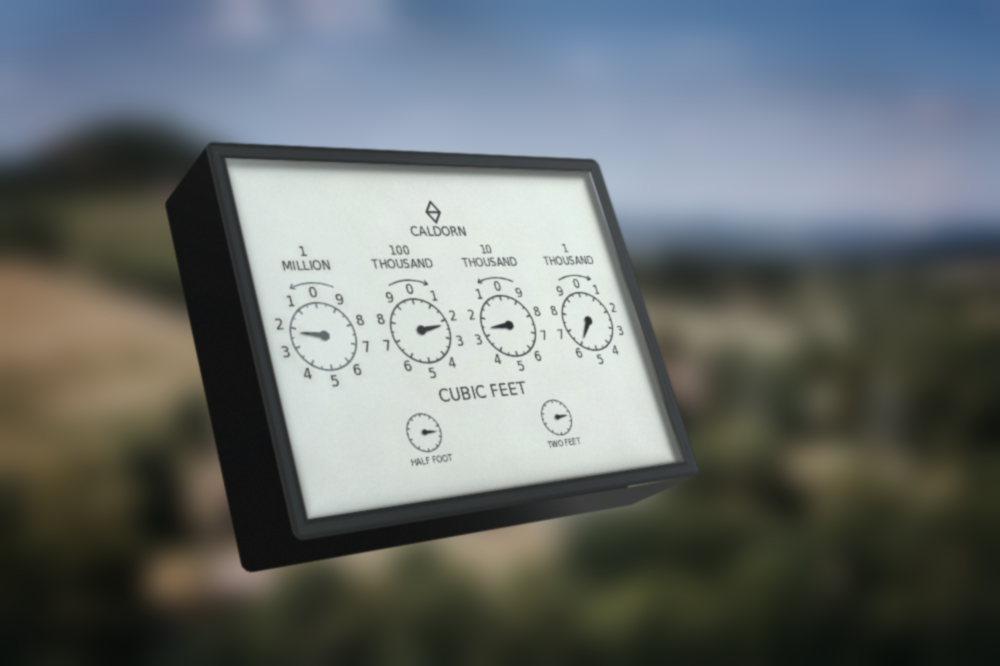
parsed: ft³ 222600
